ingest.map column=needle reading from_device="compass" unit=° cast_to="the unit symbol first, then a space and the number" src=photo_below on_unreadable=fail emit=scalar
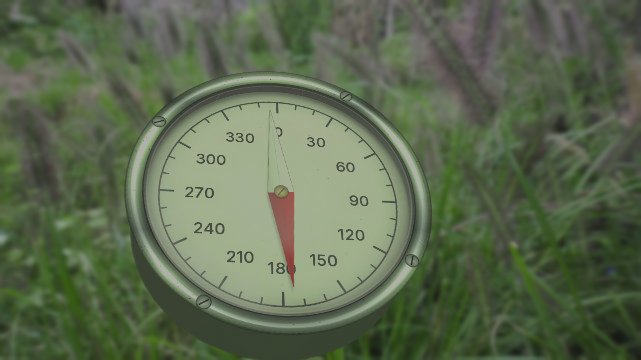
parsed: ° 175
